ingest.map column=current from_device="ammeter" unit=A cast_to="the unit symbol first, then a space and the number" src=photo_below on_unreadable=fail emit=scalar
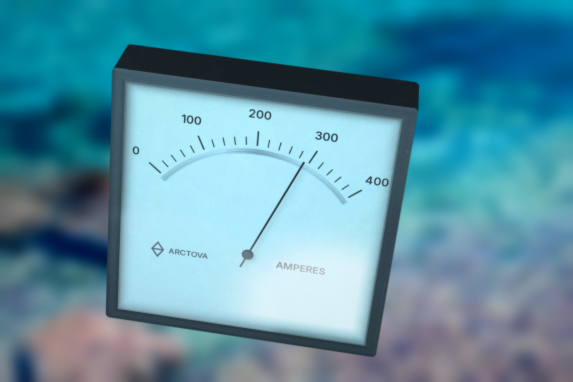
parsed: A 290
